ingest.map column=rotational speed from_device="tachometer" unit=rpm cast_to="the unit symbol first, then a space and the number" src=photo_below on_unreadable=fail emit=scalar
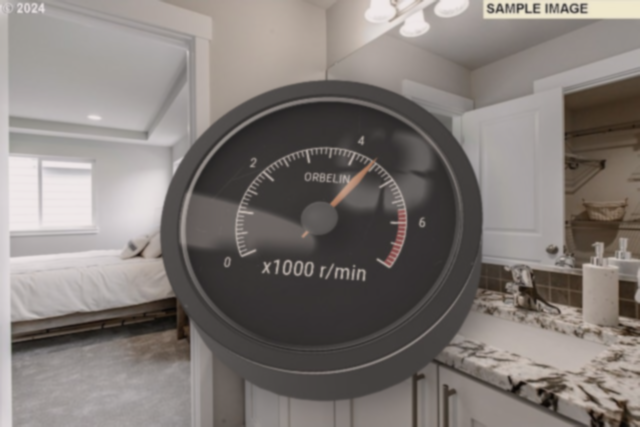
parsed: rpm 4500
